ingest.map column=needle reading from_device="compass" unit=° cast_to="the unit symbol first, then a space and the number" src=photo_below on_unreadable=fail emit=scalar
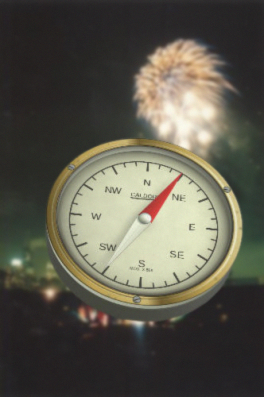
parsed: ° 30
